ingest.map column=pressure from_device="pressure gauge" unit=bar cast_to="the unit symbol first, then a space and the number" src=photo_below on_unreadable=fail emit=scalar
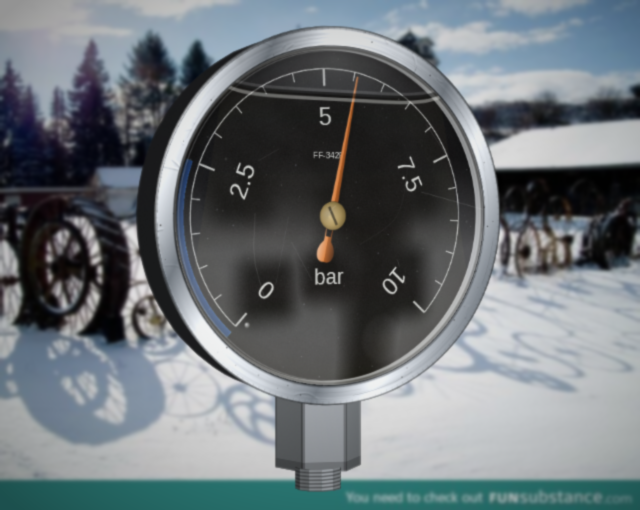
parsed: bar 5.5
